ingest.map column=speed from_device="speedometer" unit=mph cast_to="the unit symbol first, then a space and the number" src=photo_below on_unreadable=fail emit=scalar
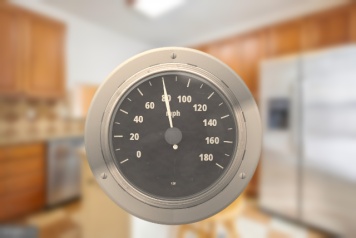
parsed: mph 80
